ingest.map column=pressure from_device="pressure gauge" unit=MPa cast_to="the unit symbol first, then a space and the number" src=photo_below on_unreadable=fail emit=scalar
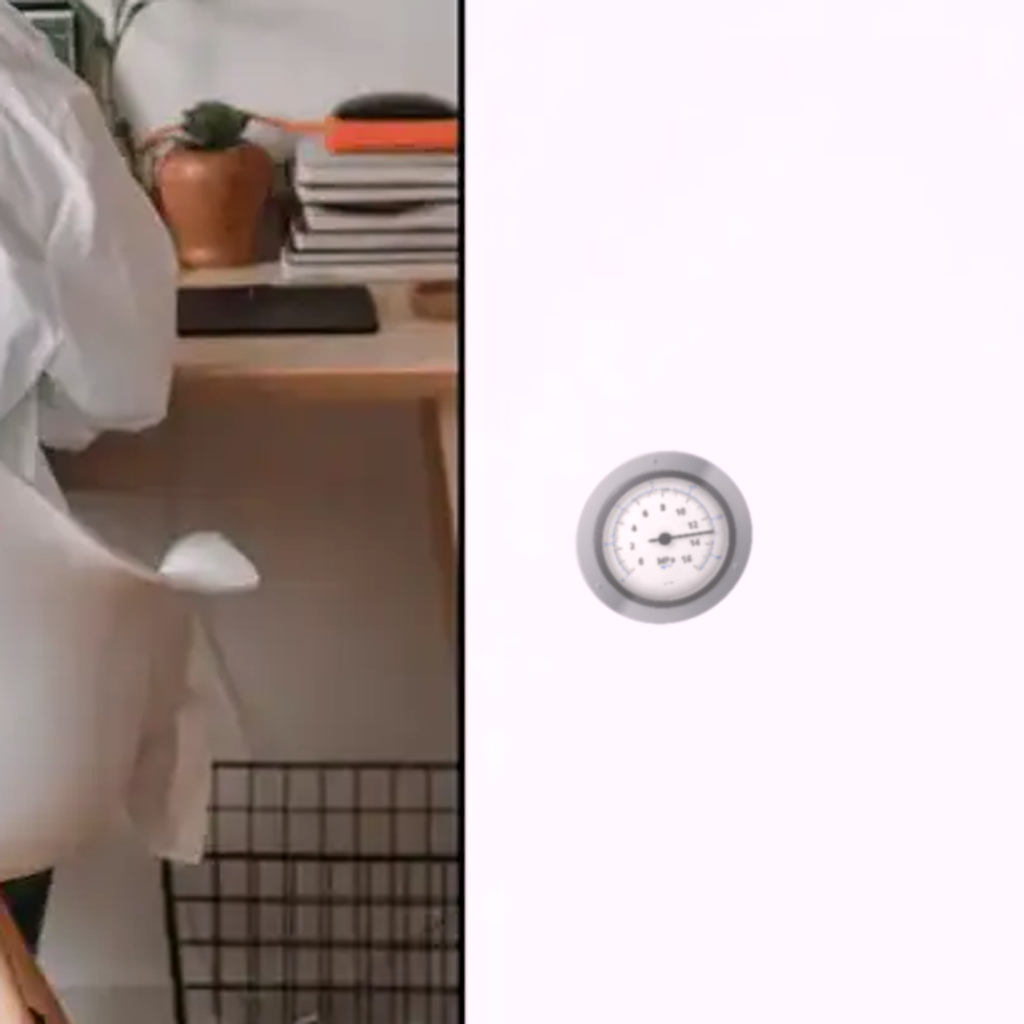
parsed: MPa 13
